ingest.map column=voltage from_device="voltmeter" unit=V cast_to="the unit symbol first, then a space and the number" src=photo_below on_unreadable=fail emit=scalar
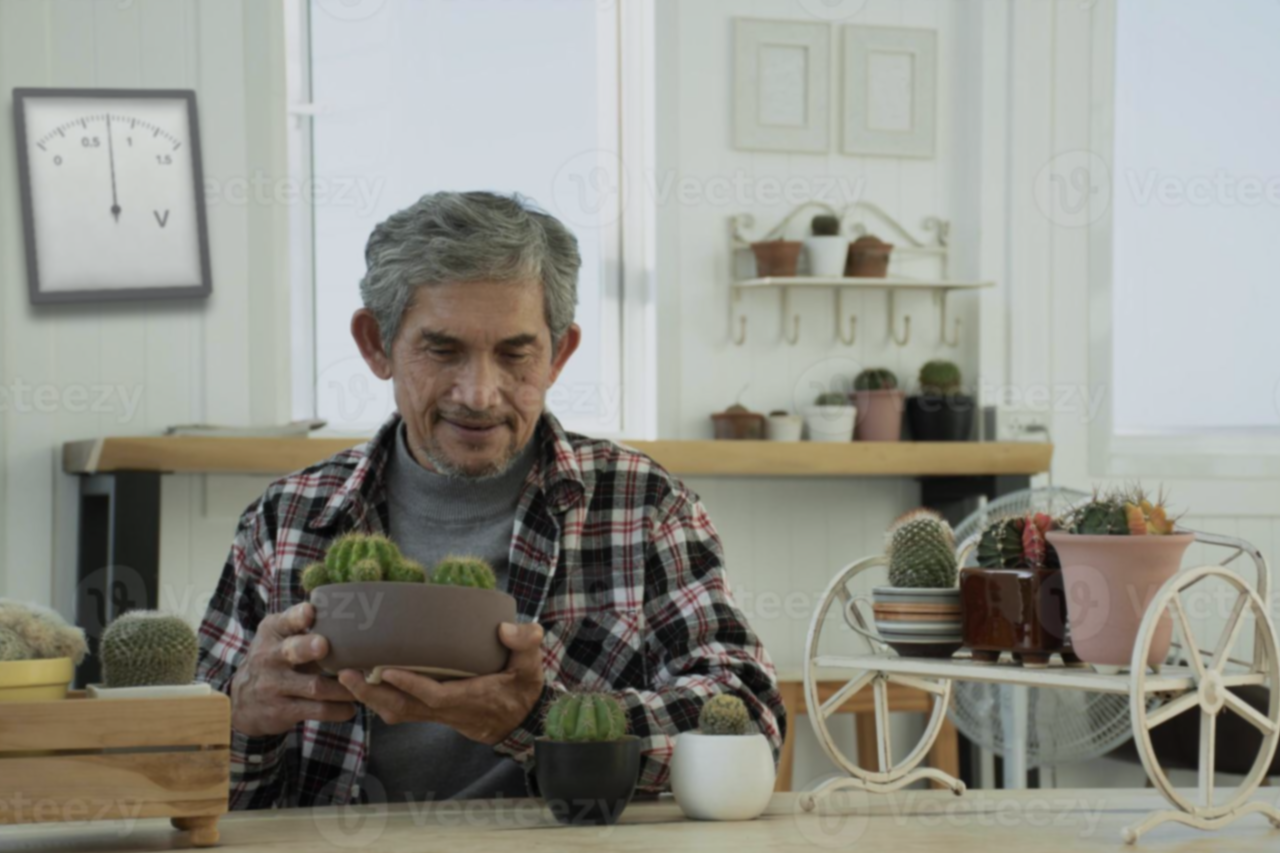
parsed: V 0.75
